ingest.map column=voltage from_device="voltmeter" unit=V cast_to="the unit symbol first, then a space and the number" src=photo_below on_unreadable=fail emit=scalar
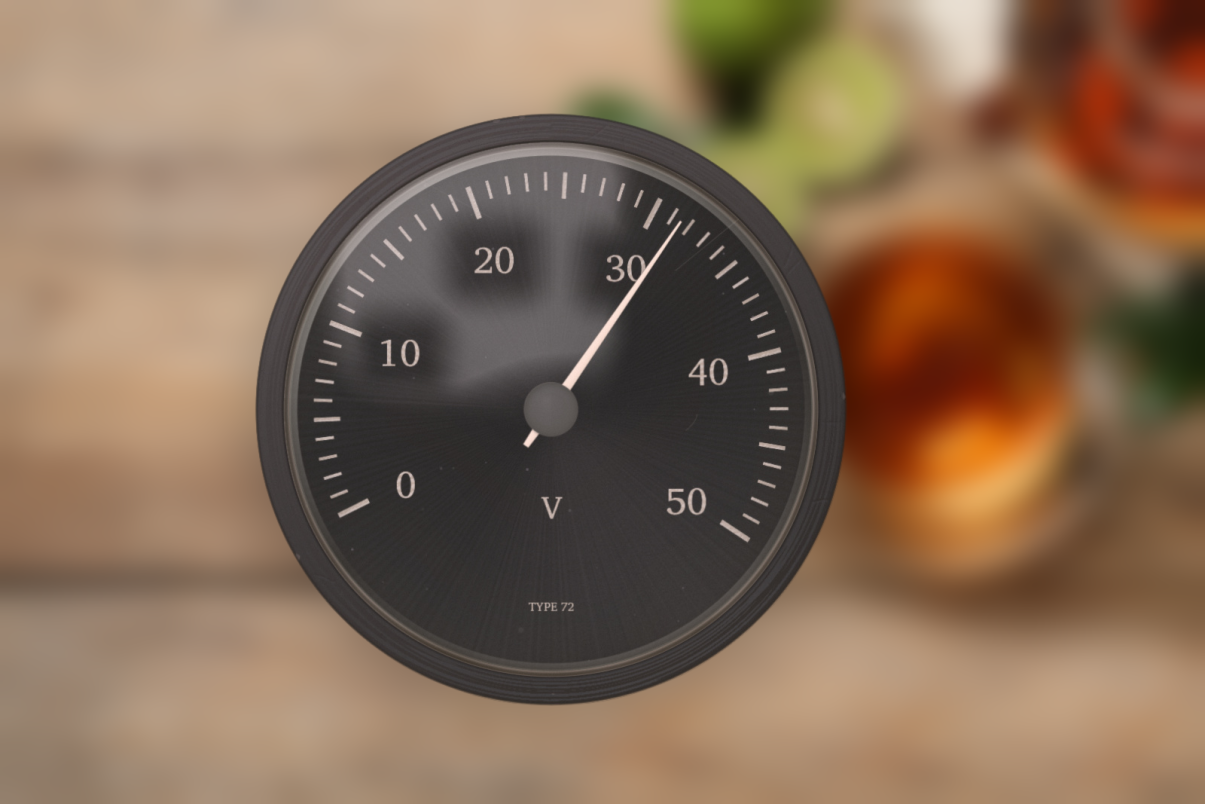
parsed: V 31.5
